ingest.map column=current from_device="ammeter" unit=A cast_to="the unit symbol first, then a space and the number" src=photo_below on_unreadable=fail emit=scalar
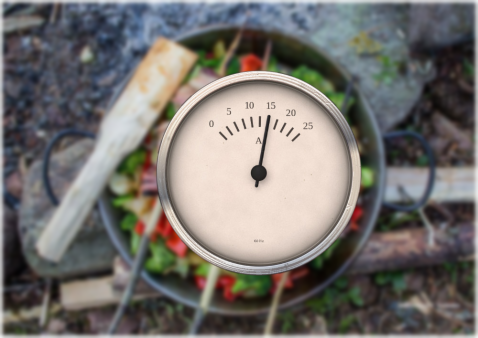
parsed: A 15
